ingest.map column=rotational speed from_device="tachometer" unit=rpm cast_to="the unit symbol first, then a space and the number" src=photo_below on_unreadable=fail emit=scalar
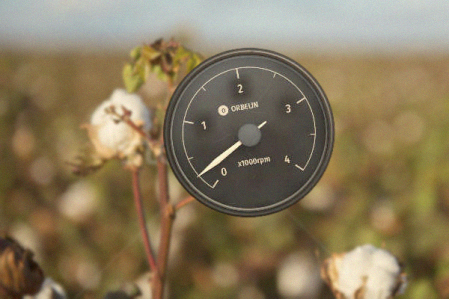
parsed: rpm 250
